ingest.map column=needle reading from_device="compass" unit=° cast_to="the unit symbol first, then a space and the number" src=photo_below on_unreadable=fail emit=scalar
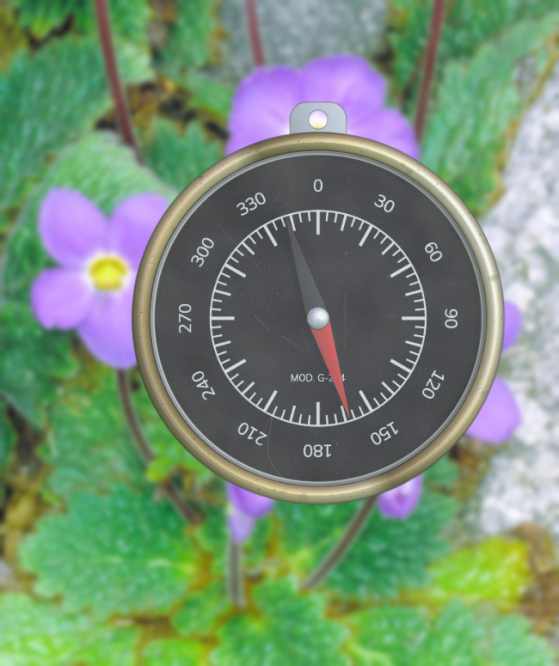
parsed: ° 162.5
